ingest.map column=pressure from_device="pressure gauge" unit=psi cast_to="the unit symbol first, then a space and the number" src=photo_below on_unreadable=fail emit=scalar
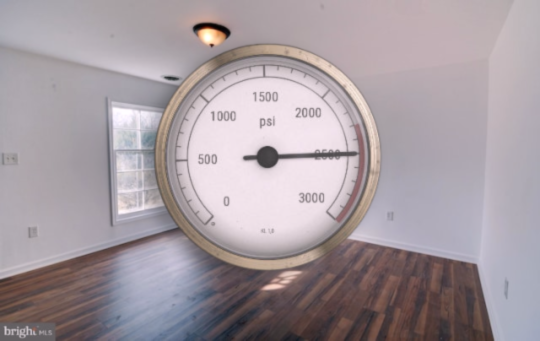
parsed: psi 2500
